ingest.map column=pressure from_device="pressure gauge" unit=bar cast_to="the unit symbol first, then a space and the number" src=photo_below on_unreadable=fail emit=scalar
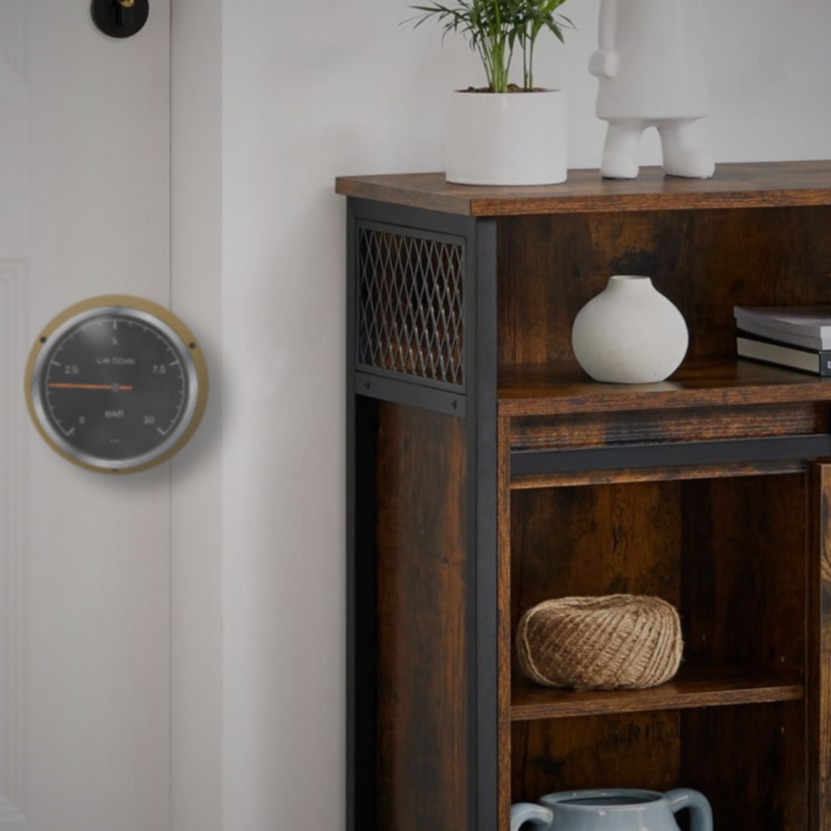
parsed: bar 1.75
